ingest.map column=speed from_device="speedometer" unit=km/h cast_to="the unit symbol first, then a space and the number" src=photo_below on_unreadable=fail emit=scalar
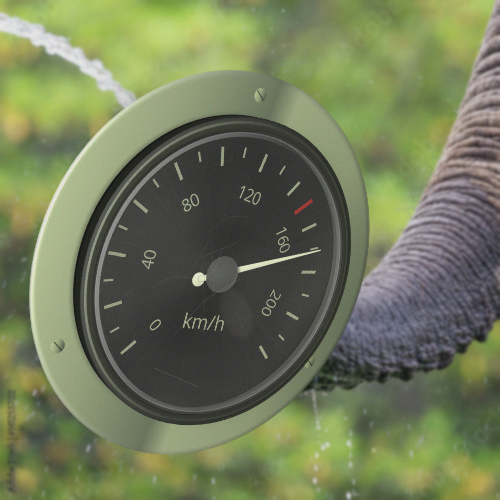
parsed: km/h 170
